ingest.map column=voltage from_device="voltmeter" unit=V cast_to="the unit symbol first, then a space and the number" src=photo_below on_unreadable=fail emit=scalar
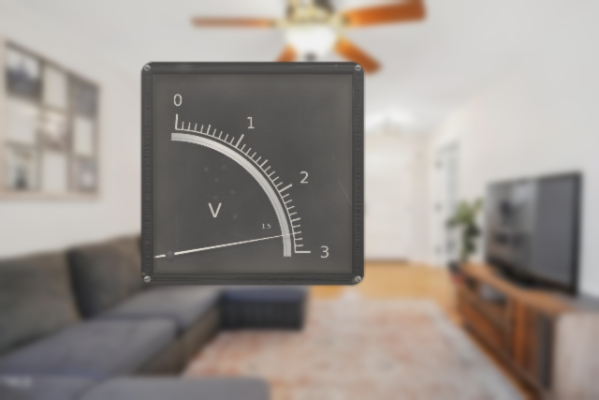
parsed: V 2.7
